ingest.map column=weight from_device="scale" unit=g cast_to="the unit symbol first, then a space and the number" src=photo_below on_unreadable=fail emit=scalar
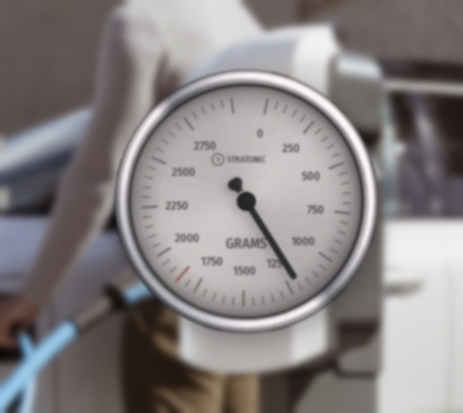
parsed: g 1200
